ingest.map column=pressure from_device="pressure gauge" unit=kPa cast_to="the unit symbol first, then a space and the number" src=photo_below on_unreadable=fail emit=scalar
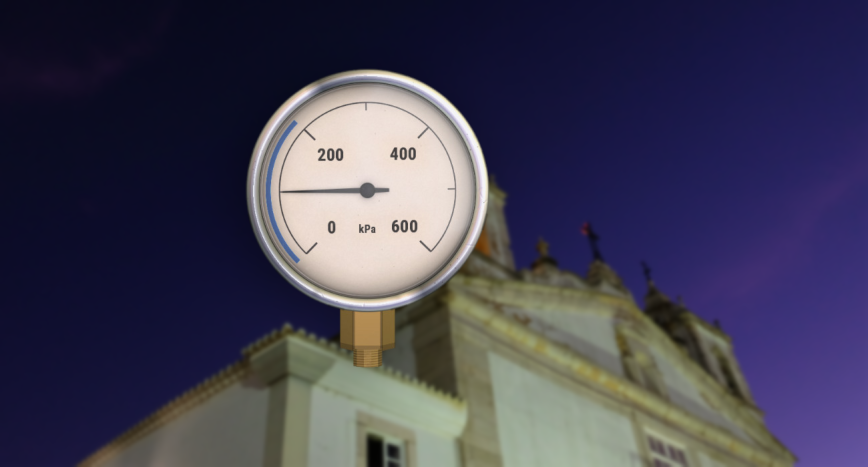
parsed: kPa 100
